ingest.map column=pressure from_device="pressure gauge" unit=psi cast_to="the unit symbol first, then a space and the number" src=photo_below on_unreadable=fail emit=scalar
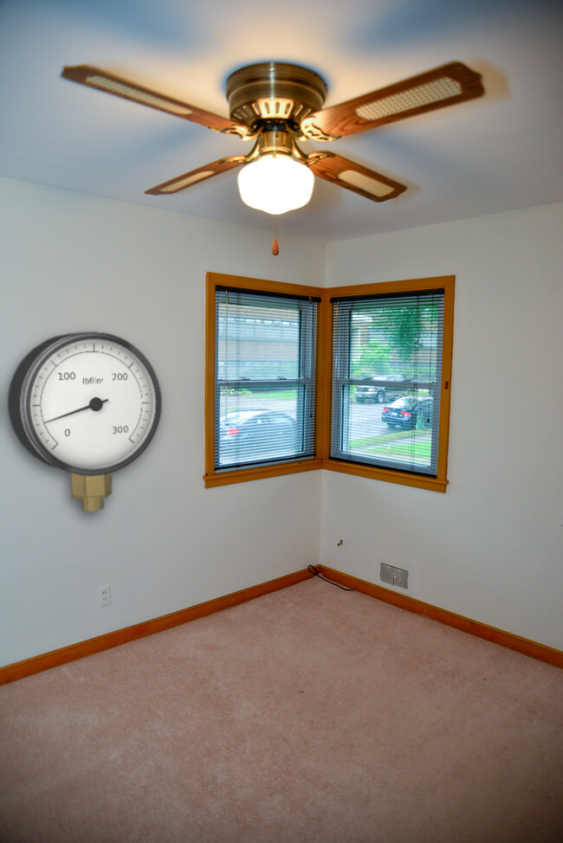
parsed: psi 30
